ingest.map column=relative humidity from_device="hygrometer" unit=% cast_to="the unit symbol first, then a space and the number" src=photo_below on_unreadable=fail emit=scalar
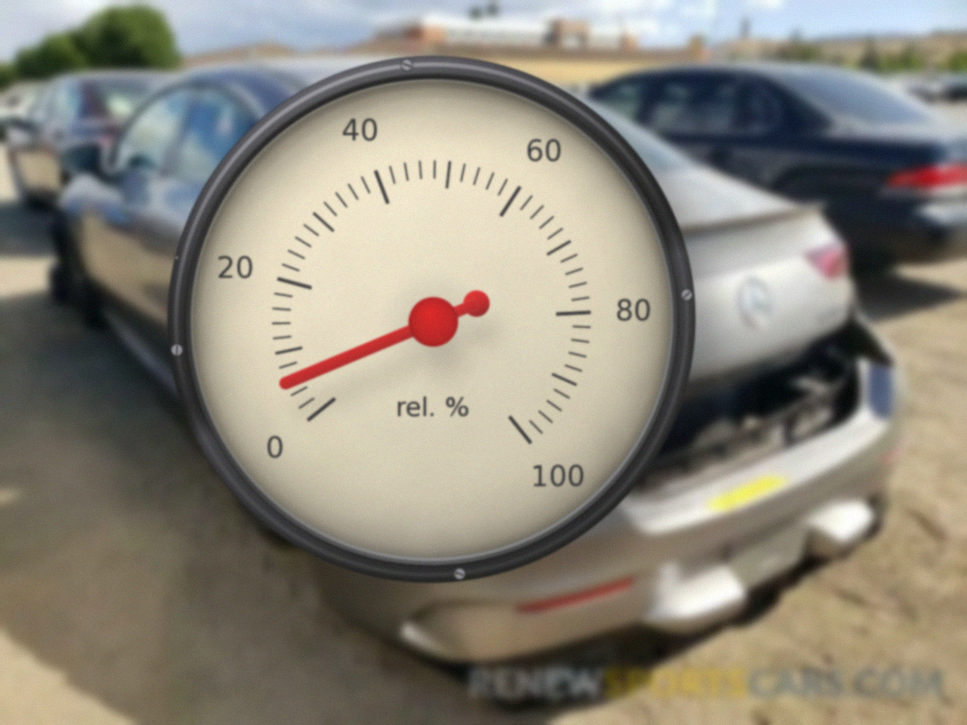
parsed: % 6
